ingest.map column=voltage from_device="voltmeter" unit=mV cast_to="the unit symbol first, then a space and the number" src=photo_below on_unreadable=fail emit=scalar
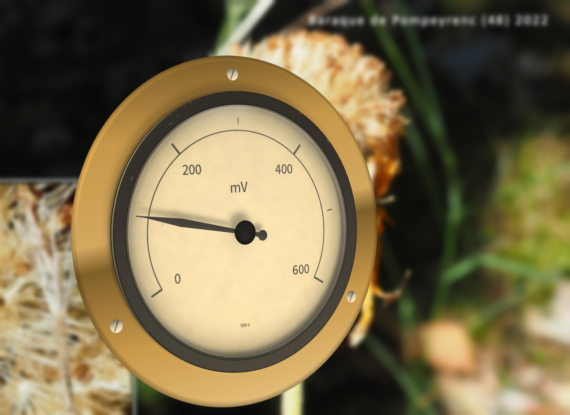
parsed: mV 100
